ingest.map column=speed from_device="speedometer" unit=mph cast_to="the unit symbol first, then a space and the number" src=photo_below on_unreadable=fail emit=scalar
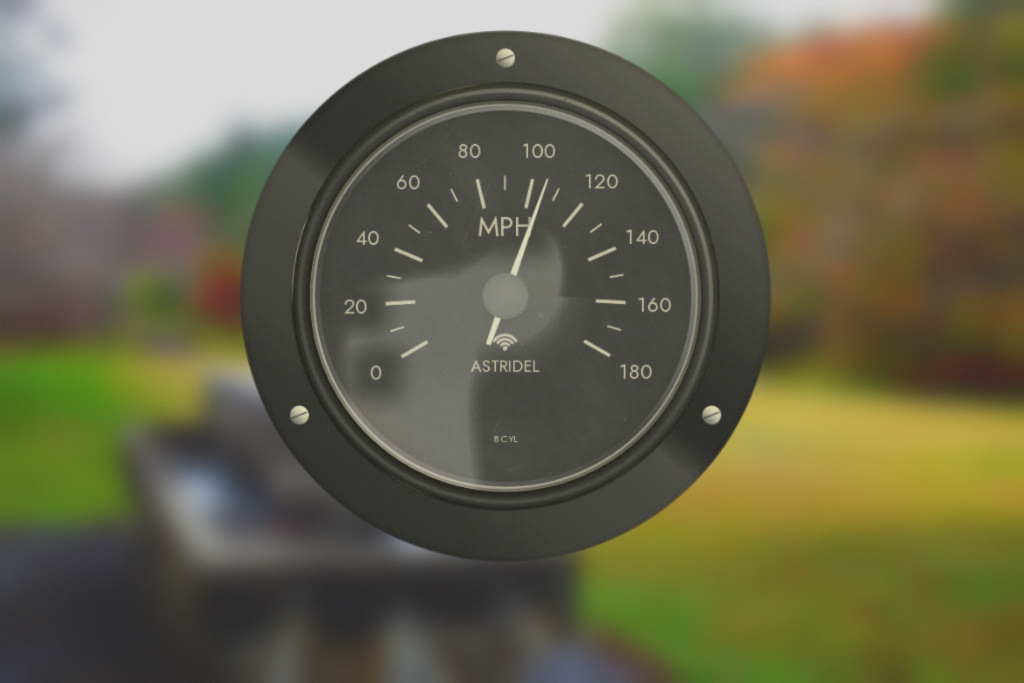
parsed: mph 105
